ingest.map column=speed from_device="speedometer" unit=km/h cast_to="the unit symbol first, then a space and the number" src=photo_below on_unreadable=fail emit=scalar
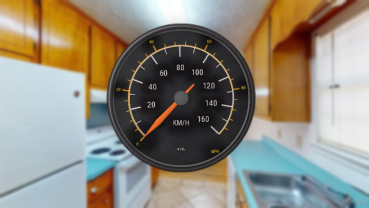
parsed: km/h 0
